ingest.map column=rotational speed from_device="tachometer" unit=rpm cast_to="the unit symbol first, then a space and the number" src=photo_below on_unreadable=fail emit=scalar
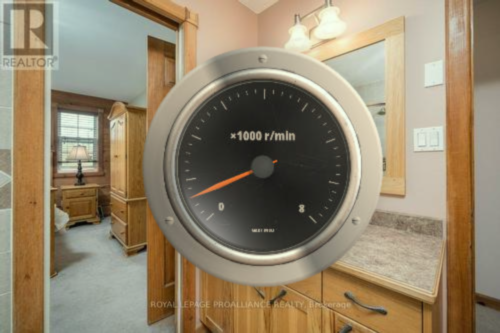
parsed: rpm 600
